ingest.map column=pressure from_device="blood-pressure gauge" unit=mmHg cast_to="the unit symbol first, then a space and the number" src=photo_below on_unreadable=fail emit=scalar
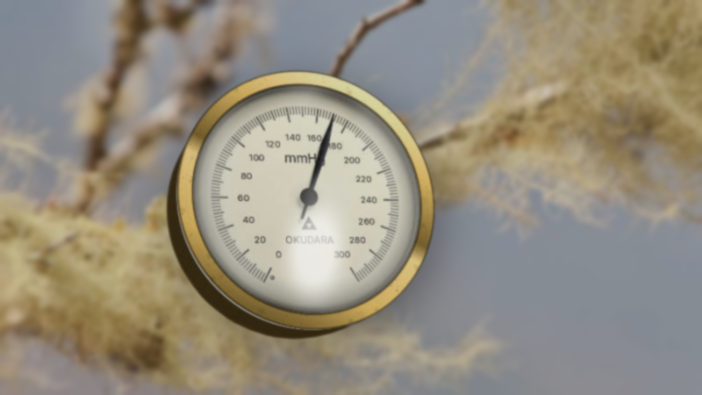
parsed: mmHg 170
